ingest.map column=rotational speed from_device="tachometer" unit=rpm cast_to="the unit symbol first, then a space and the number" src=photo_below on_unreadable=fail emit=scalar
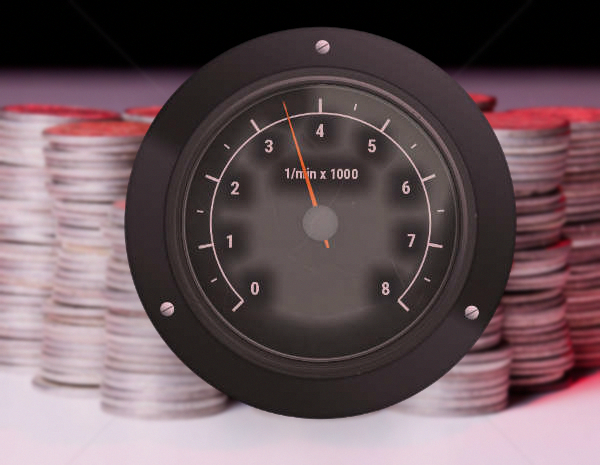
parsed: rpm 3500
